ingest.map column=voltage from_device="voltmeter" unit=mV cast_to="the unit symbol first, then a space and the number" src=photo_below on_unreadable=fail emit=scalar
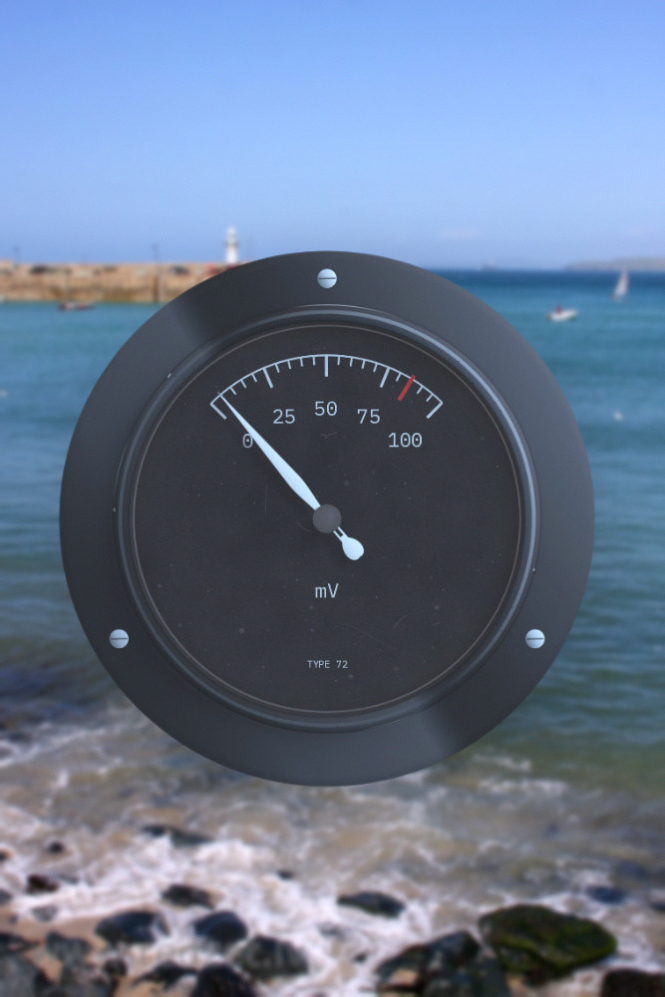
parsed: mV 5
